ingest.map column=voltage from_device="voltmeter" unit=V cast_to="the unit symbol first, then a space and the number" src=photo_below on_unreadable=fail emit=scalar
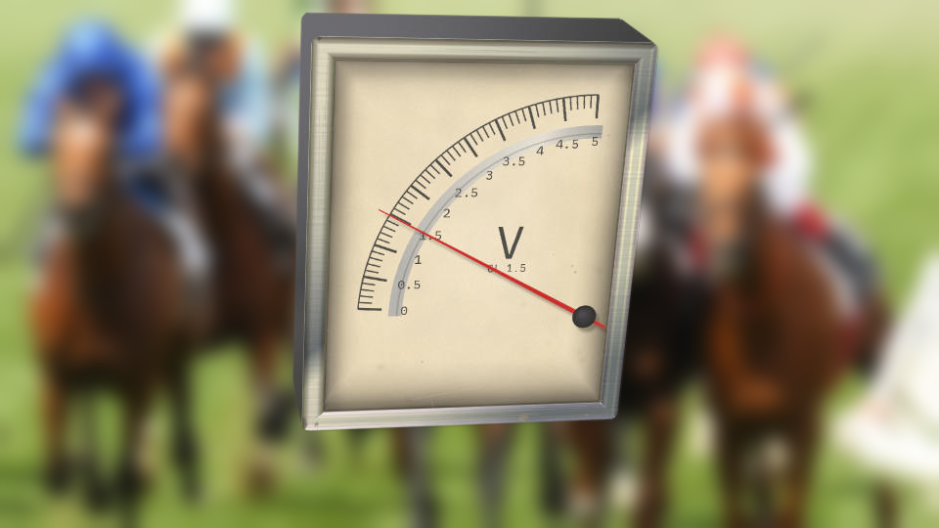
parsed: V 1.5
